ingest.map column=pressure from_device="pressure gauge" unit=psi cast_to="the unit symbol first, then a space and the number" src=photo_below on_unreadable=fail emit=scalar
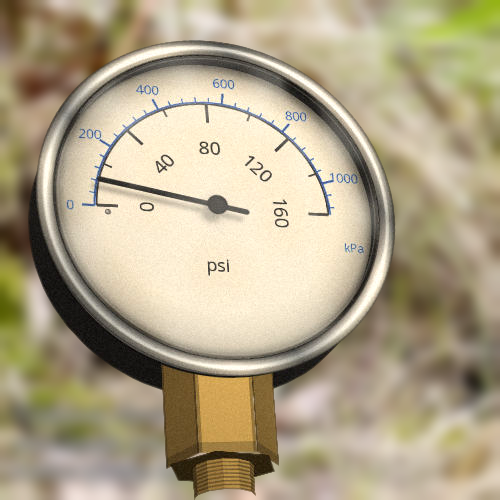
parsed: psi 10
